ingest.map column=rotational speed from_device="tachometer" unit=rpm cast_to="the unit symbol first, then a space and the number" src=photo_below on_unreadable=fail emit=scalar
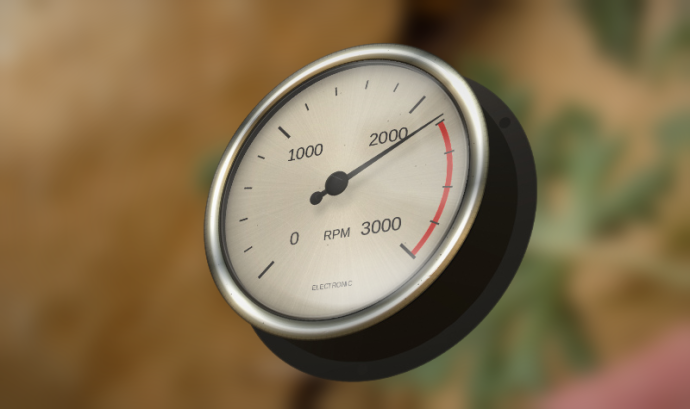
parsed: rpm 2200
